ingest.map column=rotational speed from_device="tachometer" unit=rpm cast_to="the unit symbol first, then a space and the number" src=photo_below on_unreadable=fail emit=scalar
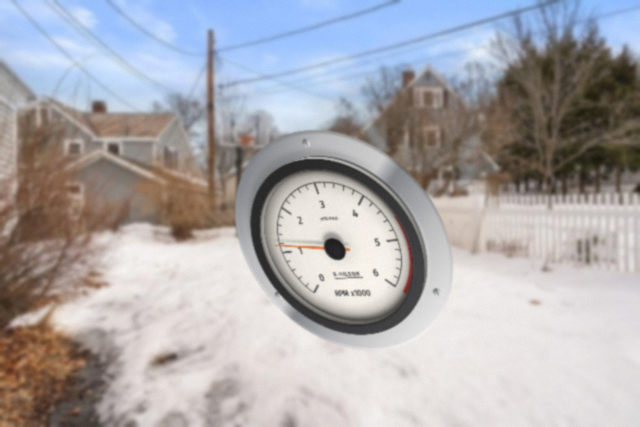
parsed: rpm 1200
